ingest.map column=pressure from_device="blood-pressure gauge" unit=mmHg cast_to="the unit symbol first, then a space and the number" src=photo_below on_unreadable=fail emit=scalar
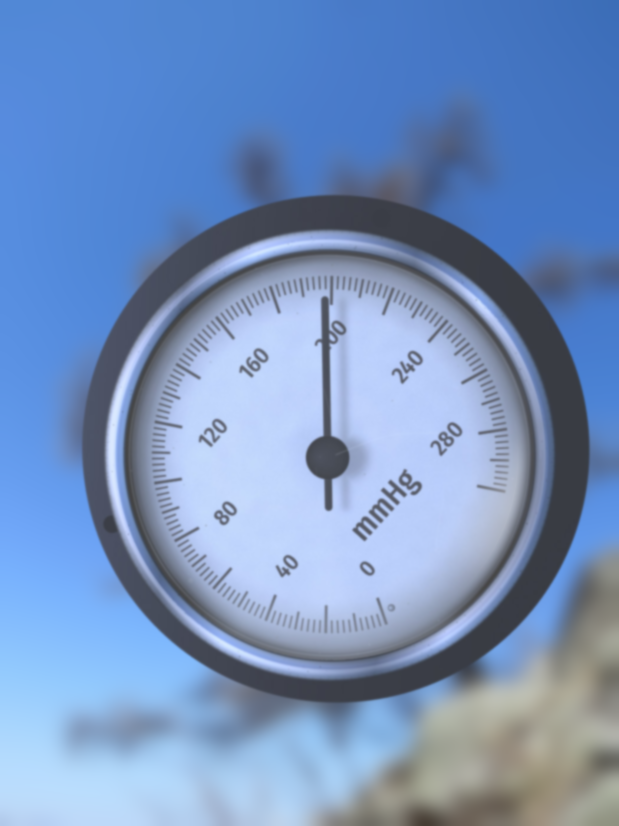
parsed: mmHg 198
